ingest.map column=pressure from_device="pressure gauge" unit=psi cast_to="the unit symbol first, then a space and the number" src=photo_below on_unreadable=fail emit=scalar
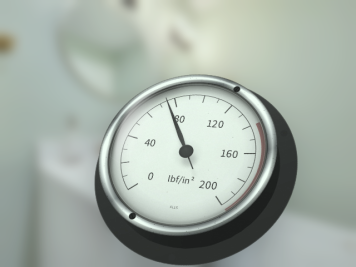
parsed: psi 75
